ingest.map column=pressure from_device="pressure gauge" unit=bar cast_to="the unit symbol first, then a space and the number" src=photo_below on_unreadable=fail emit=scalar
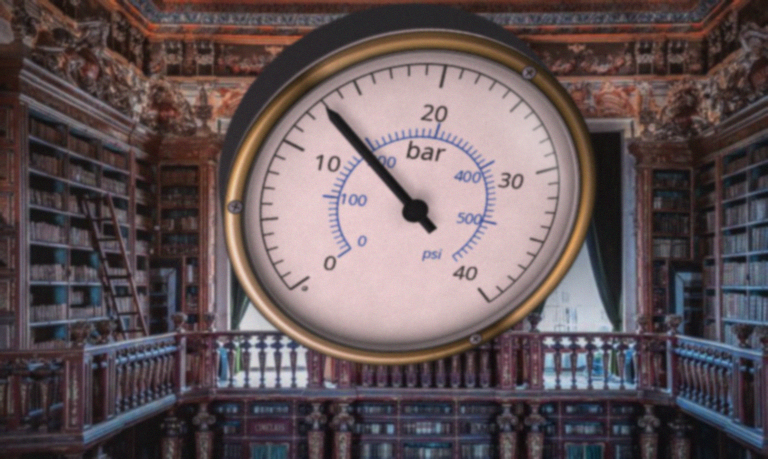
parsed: bar 13
